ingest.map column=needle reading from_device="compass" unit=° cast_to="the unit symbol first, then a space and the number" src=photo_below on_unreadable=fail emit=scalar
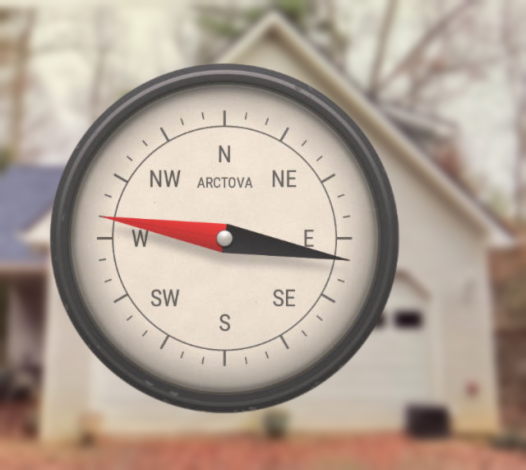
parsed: ° 280
